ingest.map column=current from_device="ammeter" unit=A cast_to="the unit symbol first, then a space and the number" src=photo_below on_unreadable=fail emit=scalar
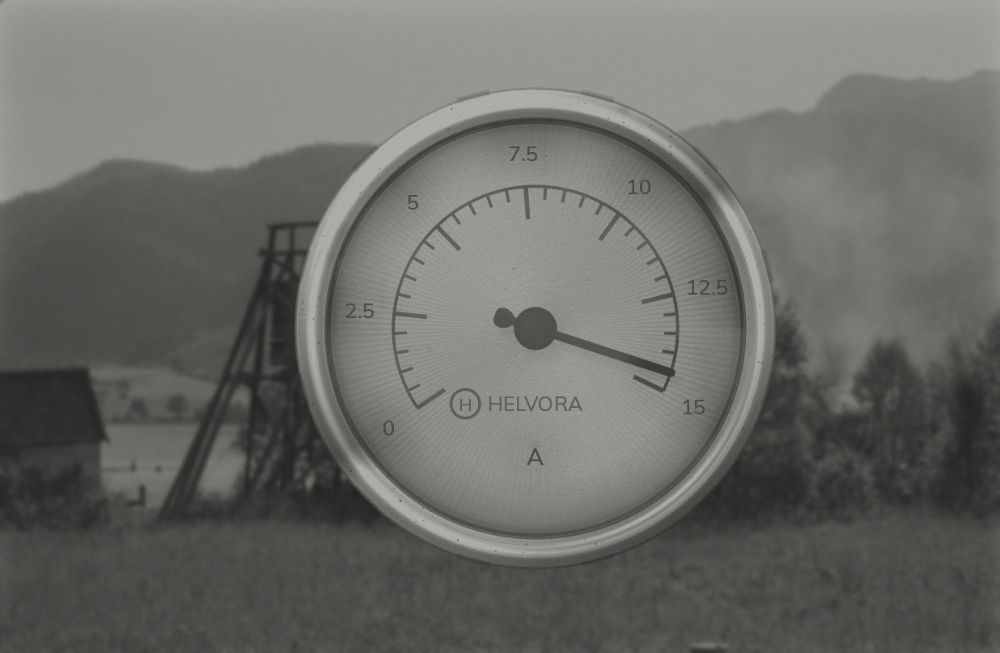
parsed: A 14.5
